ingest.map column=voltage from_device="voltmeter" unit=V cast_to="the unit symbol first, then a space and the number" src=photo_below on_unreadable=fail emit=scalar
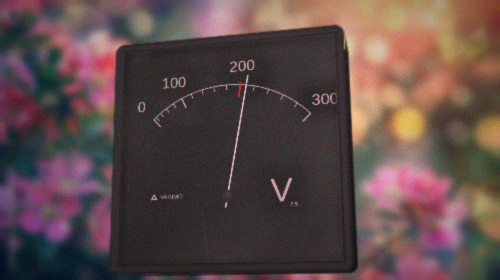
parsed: V 210
